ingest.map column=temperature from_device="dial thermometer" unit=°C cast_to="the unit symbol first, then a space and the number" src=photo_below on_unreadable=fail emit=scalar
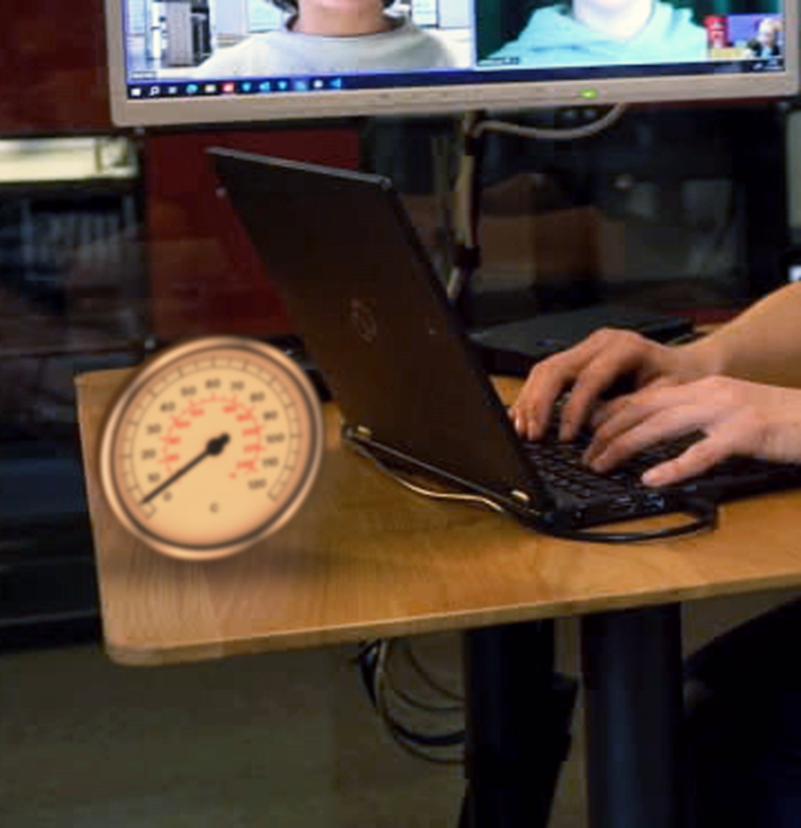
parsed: °C 5
